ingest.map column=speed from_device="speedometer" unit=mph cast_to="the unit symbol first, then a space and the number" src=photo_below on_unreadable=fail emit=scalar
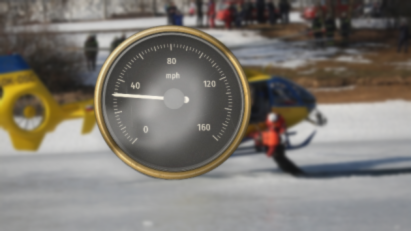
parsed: mph 30
